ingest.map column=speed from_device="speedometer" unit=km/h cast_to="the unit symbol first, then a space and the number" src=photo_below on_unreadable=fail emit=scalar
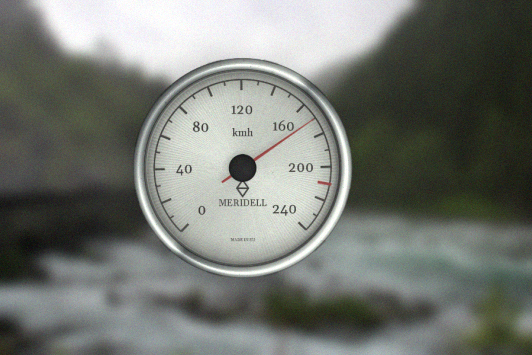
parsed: km/h 170
